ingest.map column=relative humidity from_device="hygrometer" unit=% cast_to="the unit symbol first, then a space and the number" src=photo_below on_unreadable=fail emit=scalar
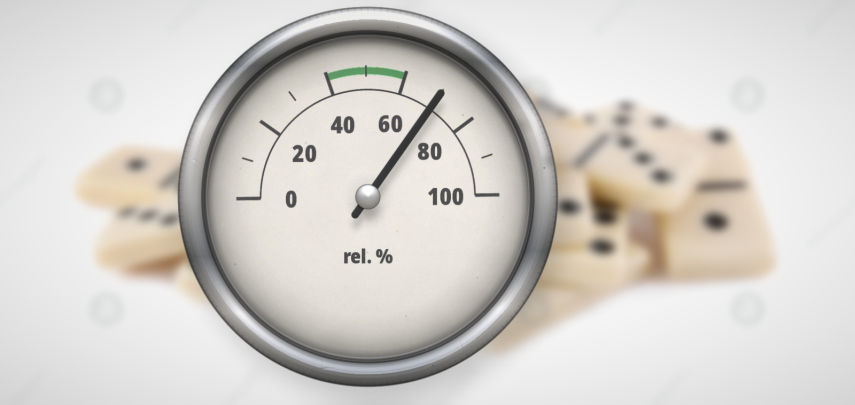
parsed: % 70
